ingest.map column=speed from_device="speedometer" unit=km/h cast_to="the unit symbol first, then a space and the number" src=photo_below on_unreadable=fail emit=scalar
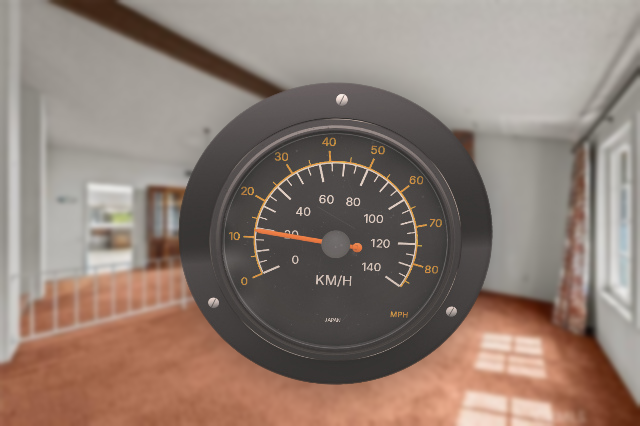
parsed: km/h 20
